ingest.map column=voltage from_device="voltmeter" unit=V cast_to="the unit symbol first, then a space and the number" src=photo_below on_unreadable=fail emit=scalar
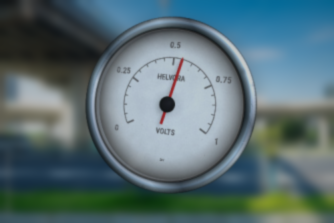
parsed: V 0.55
